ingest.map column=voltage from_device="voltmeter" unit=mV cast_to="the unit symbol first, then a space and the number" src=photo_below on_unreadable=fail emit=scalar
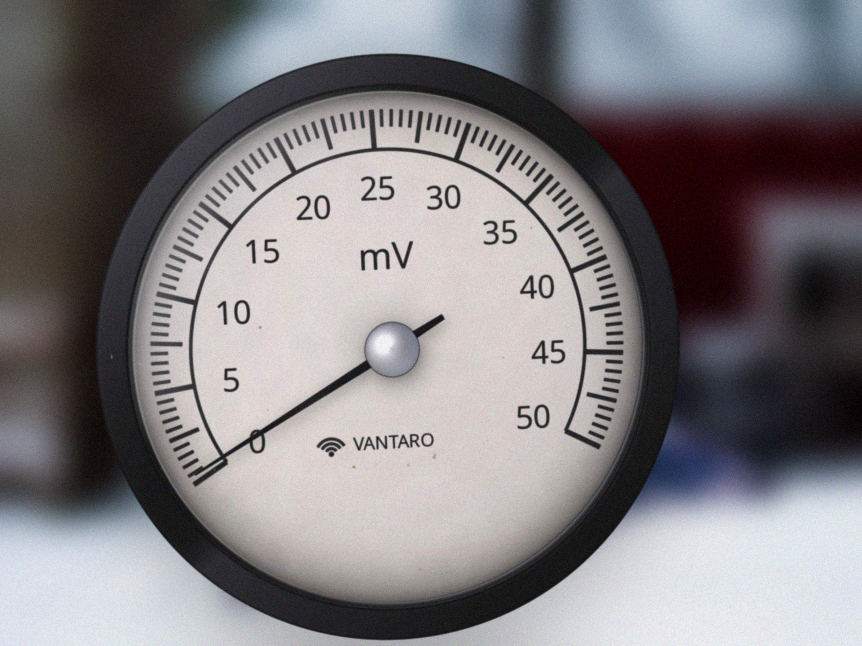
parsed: mV 0.5
